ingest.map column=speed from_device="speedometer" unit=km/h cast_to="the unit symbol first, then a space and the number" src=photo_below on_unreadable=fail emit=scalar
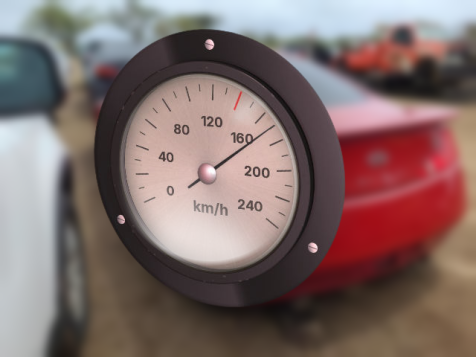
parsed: km/h 170
